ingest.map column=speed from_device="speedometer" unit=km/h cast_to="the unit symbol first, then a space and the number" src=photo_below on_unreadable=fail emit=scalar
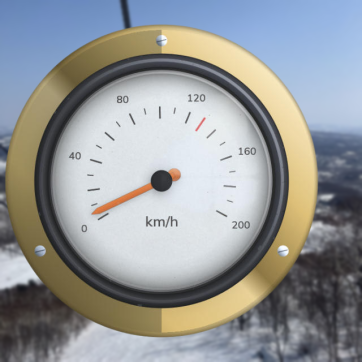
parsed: km/h 5
